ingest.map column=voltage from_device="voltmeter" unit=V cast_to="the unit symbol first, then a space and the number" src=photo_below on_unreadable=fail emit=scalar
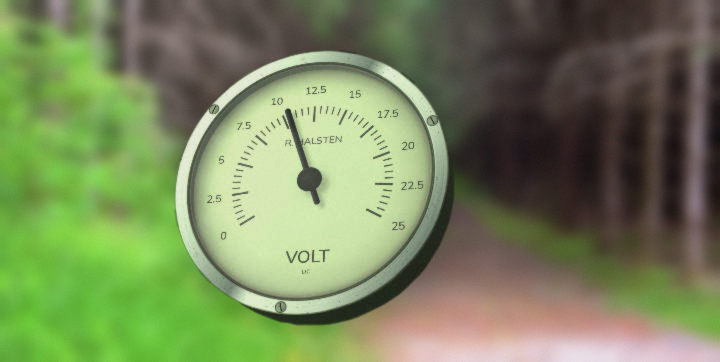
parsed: V 10.5
